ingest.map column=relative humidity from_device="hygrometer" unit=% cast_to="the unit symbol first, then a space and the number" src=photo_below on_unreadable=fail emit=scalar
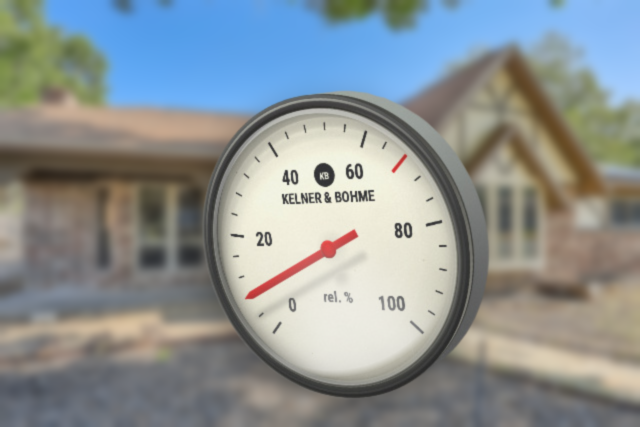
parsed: % 8
